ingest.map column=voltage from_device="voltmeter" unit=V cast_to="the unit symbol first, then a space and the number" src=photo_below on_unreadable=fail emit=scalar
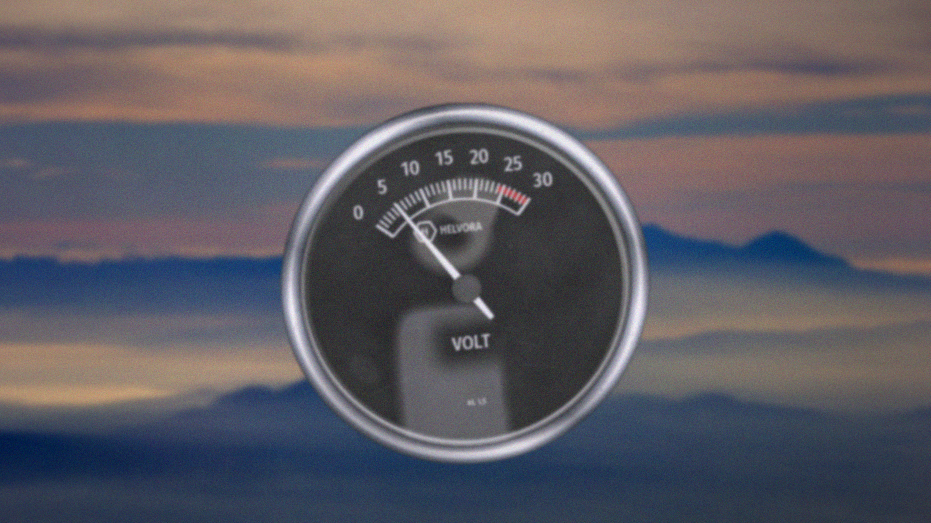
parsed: V 5
